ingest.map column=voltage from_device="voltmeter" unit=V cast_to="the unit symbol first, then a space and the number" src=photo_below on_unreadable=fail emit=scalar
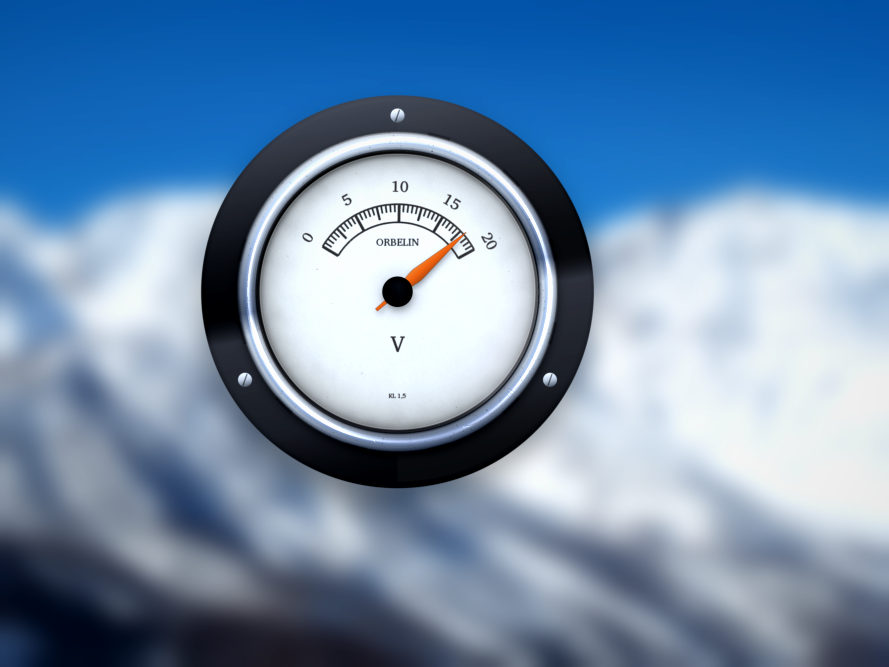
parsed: V 18
